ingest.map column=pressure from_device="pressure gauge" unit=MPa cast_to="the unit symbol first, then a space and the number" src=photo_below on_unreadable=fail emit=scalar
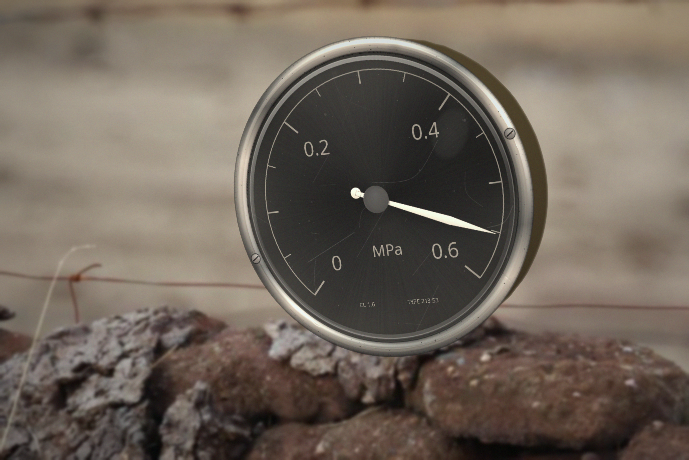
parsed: MPa 0.55
